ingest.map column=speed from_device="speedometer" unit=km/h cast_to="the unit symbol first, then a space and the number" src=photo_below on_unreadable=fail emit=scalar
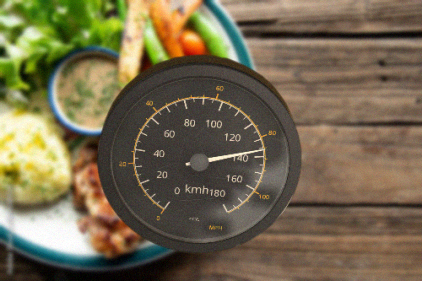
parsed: km/h 135
